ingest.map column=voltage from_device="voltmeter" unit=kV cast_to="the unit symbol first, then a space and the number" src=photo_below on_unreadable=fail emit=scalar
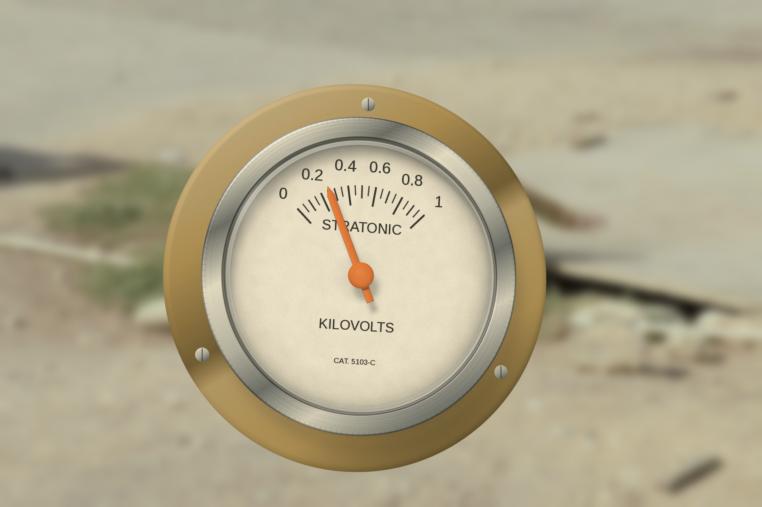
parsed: kV 0.25
